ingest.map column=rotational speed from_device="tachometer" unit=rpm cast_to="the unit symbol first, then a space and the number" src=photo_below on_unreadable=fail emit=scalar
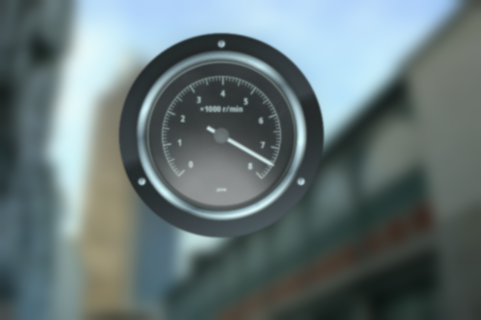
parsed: rpm 7500
